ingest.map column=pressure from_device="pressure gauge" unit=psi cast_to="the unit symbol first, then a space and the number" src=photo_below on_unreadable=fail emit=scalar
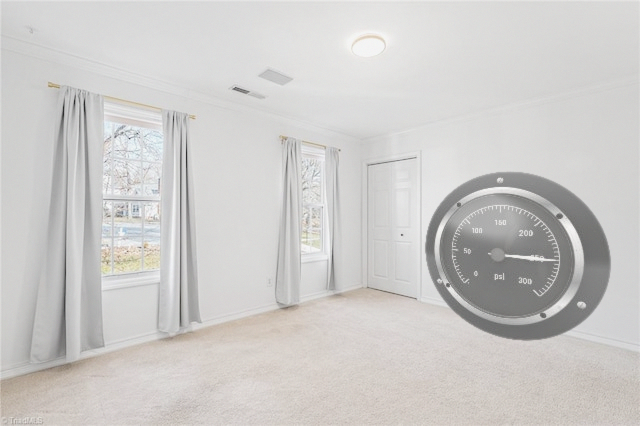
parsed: psi 250
